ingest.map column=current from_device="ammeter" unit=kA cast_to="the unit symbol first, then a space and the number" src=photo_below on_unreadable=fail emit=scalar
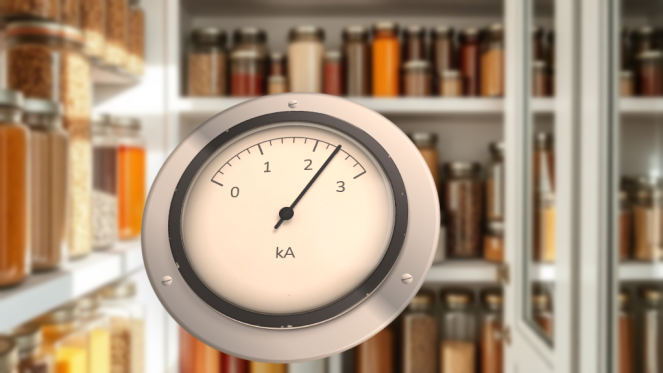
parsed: kA 2.4
